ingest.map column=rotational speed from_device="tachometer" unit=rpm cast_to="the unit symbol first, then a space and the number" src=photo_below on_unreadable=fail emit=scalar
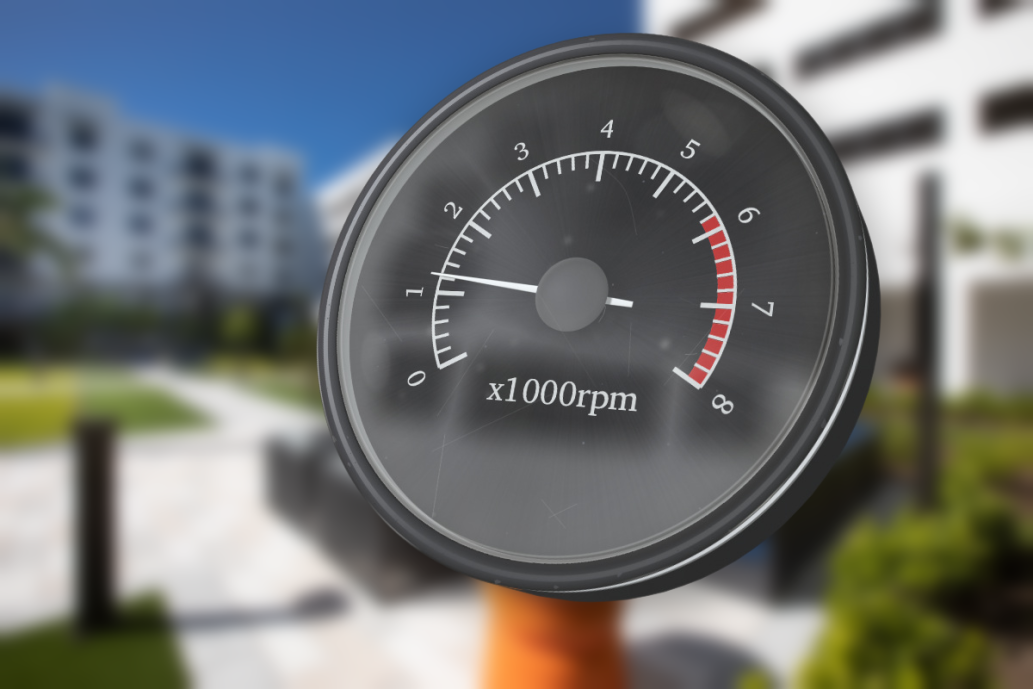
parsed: rpm 1200
